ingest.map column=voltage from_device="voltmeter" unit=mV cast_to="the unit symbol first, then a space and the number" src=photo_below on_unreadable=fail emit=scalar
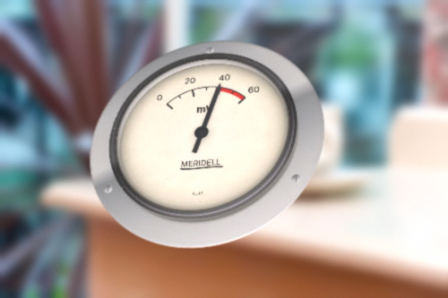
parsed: mV 40
